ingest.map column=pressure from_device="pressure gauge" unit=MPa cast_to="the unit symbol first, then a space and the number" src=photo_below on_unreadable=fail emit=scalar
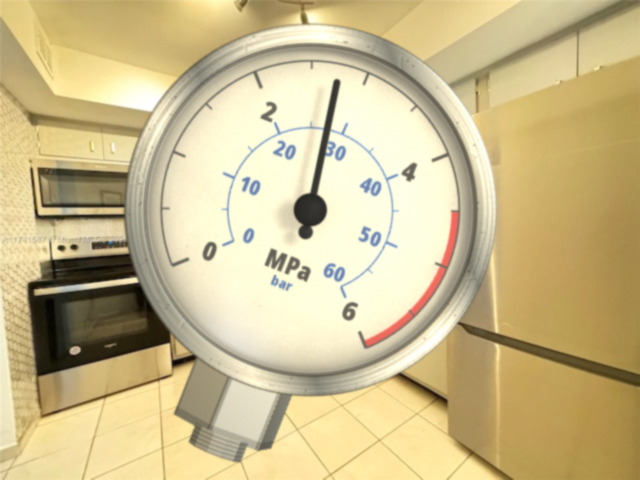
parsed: MPa 2.75
